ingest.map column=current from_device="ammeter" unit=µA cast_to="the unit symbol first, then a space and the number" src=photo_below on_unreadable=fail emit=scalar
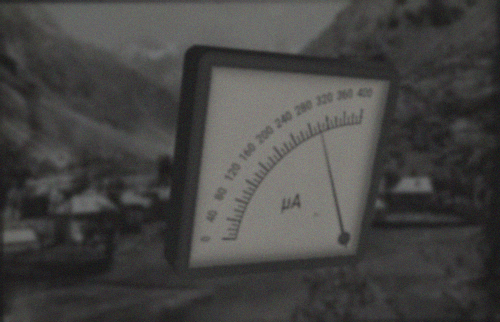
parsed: µA 300
